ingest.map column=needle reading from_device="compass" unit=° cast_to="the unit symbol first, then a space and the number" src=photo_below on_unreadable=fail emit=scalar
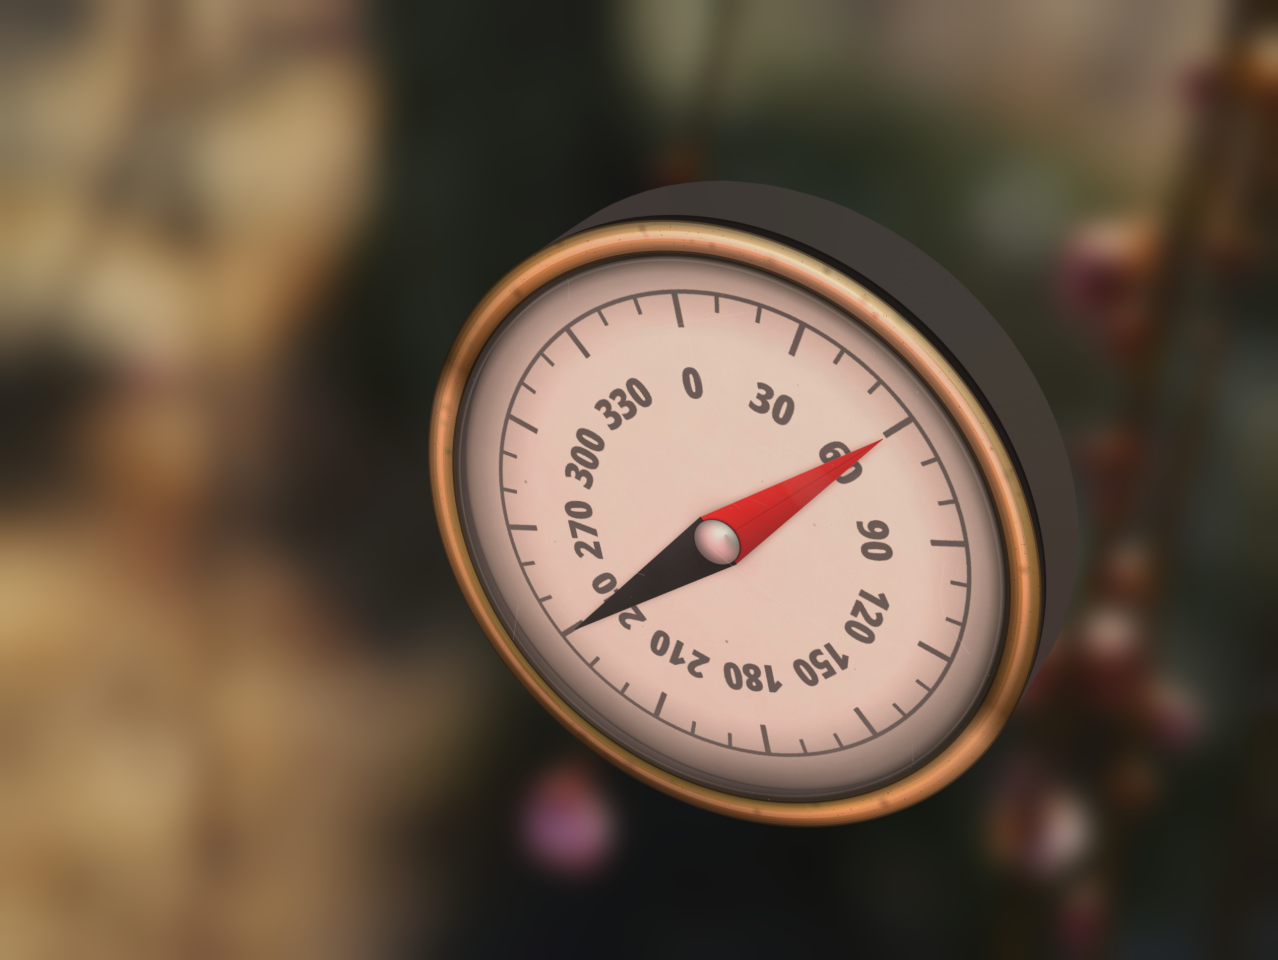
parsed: ° 60
